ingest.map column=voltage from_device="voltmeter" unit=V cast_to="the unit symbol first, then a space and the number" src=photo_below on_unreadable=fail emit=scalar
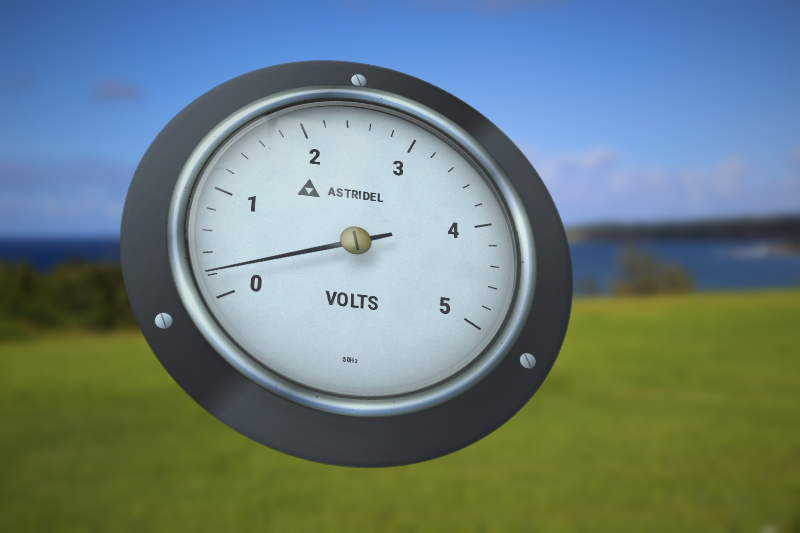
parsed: V 0.2
